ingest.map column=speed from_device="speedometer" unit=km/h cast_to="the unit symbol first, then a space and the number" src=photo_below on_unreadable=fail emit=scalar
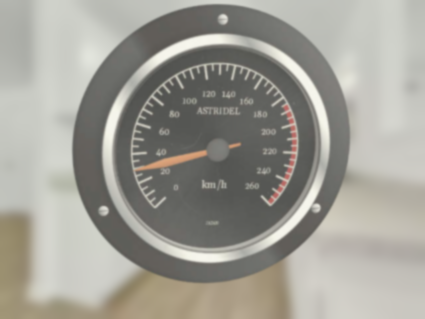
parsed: km/h 30
